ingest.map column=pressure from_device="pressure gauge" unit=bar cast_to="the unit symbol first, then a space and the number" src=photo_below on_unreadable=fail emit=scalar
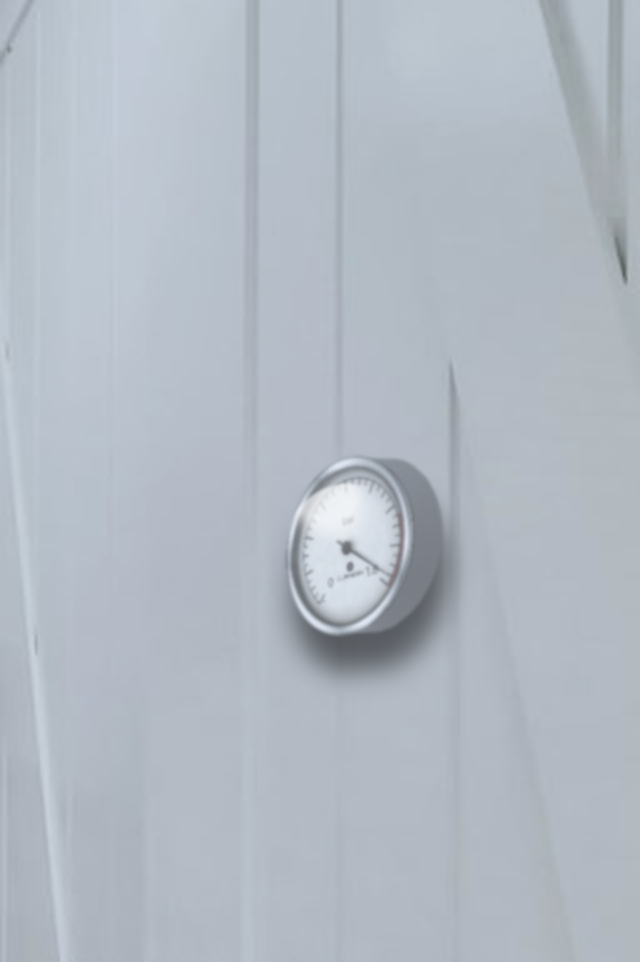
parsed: bar 1.55
